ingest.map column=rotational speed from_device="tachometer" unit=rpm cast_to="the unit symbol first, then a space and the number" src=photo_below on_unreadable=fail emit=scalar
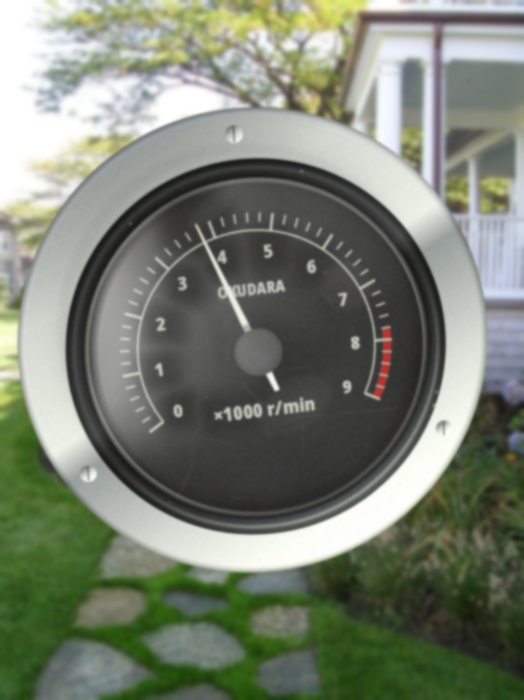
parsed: rpm 3800
